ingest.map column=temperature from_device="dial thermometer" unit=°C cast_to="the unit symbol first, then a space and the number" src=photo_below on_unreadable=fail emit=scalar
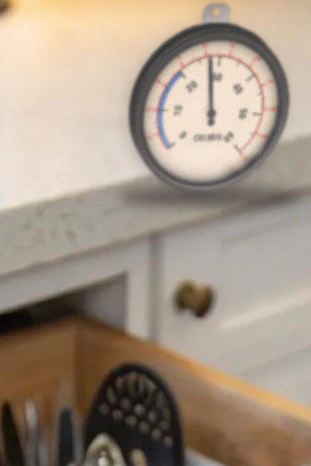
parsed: °C 27.5
